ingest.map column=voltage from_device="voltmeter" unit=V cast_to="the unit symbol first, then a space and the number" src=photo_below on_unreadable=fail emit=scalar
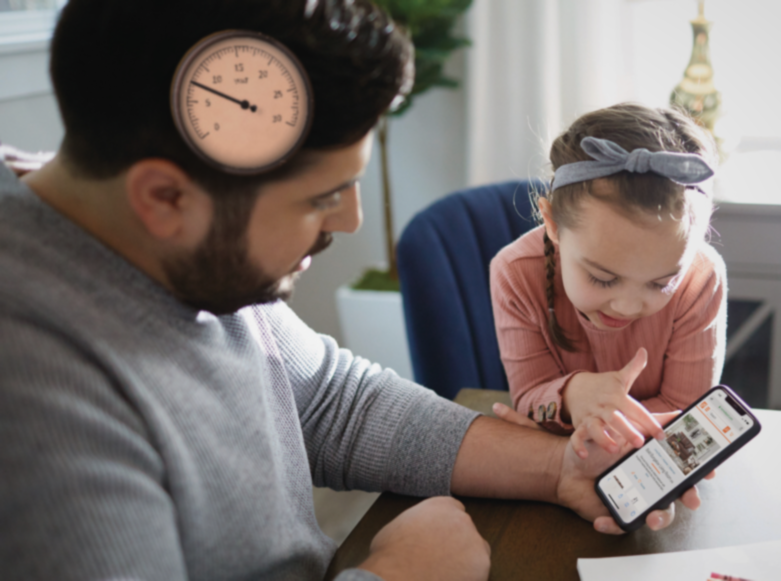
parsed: V 7.5
